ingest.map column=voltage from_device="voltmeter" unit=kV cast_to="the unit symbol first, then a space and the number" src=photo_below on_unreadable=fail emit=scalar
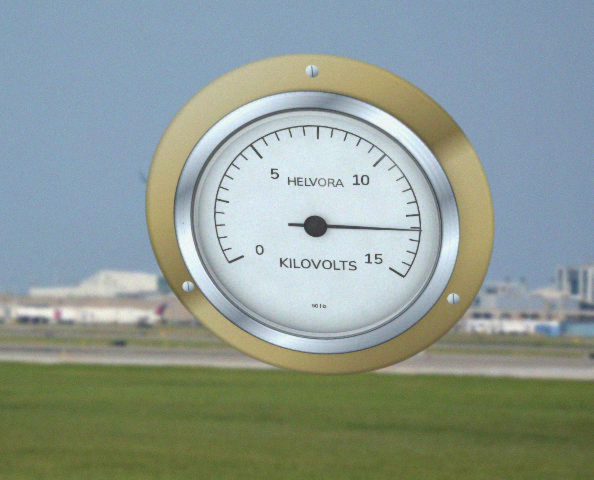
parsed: kV 13
